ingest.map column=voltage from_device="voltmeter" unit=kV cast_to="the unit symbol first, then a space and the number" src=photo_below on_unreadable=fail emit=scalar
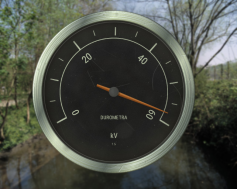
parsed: kV 57.5
